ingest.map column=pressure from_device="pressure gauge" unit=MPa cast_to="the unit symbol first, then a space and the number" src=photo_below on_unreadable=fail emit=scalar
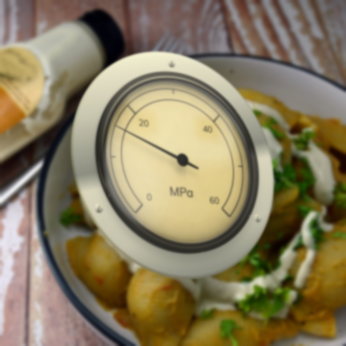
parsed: MPa 15
